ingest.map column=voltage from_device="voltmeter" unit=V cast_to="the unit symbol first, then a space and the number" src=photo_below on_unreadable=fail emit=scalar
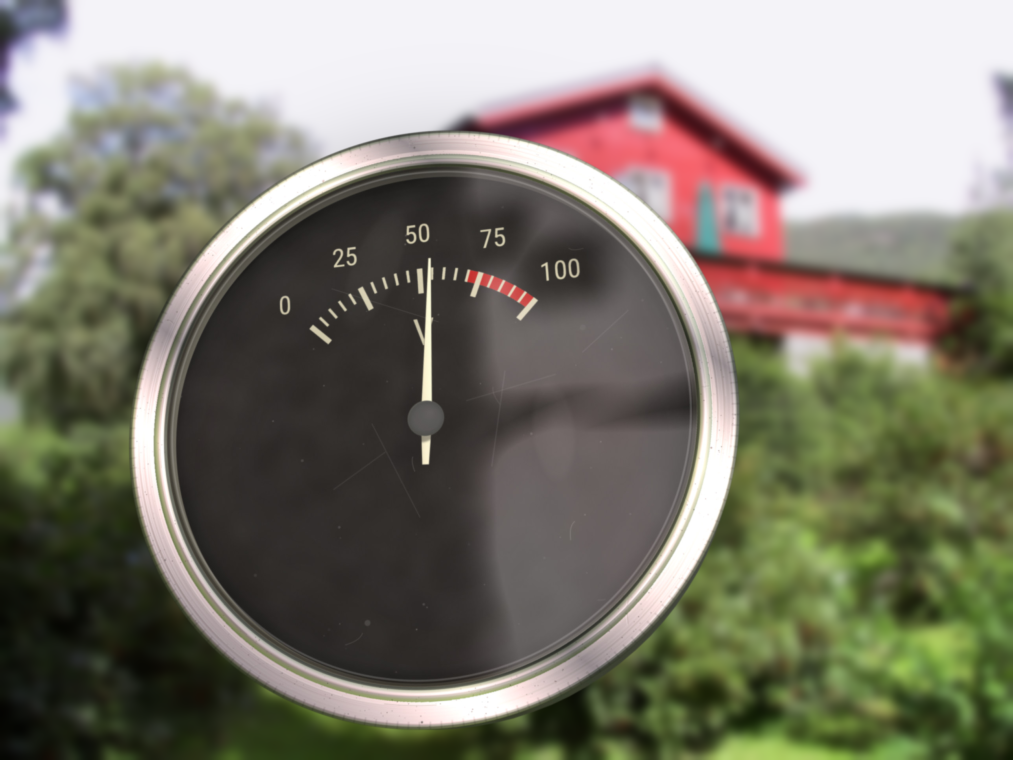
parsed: V 55
